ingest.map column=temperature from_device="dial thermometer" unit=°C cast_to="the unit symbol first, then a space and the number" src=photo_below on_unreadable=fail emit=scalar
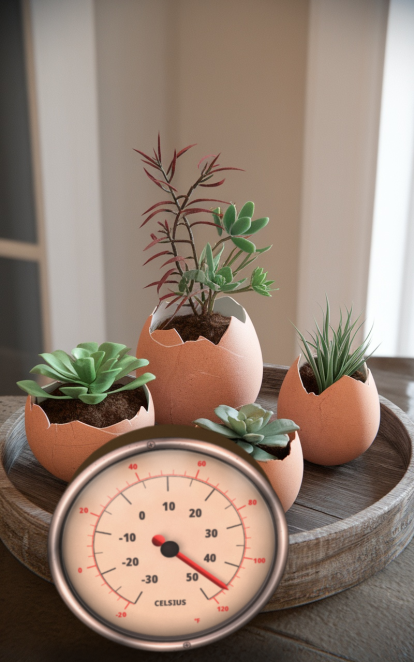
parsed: °C 45
